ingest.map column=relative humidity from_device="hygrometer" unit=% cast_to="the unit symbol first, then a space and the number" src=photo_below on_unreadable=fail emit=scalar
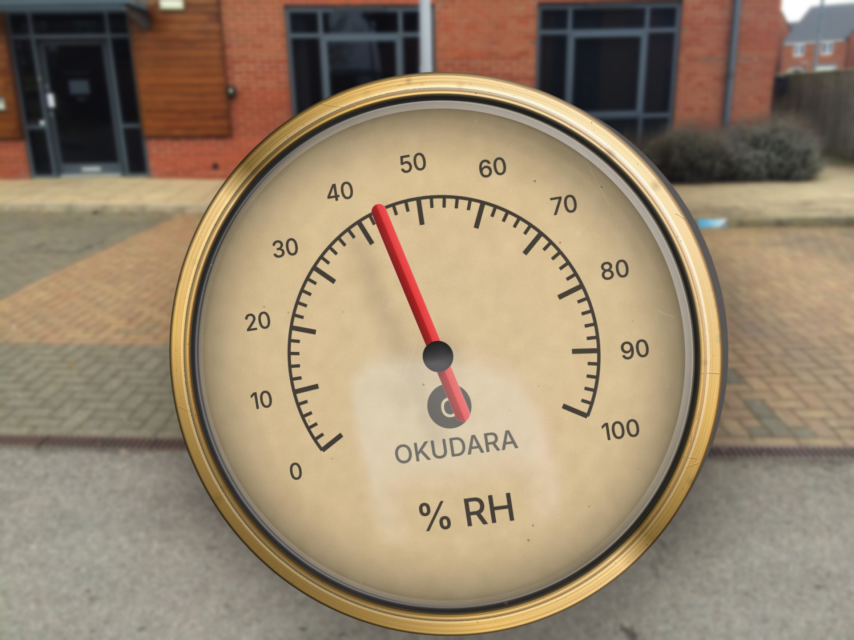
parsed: % 44
